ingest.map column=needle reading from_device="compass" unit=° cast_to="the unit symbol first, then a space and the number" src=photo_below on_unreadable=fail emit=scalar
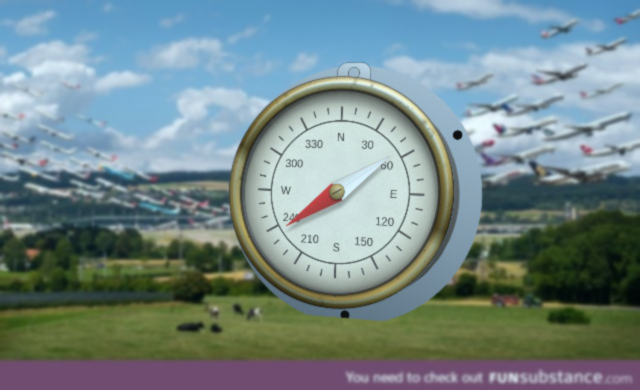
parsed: ° 235
